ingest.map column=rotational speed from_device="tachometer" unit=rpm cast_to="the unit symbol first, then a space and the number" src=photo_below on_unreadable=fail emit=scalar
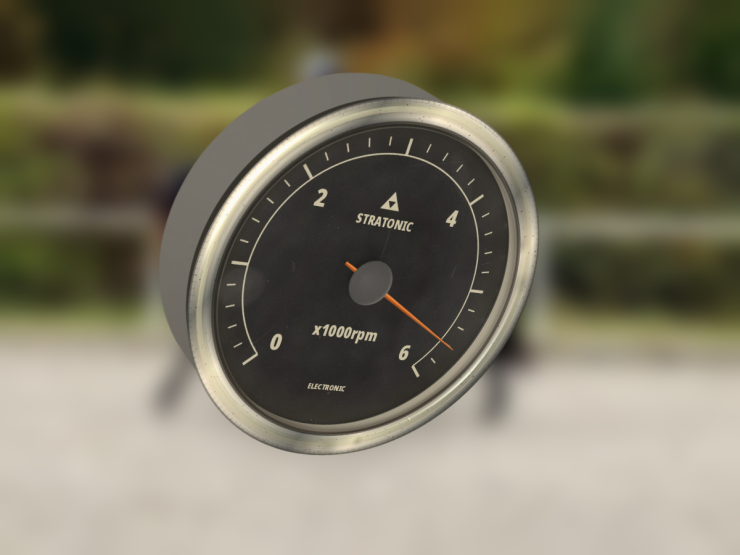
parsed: rpm 5600
